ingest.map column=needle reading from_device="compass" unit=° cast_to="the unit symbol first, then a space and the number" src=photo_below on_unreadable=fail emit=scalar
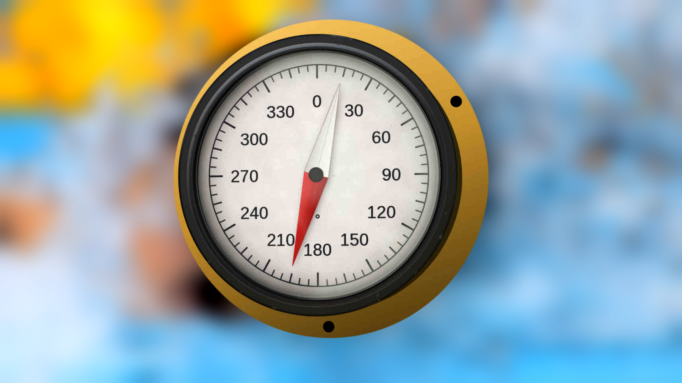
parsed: ° 195
